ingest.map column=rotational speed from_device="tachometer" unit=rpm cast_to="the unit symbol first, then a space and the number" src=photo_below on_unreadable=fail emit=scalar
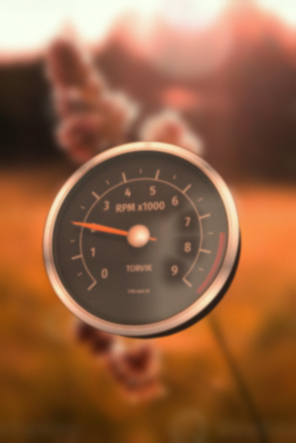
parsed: rpm 2000
